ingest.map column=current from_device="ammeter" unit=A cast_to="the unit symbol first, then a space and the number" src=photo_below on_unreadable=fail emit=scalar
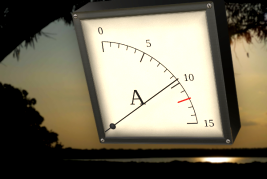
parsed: A 9.5
